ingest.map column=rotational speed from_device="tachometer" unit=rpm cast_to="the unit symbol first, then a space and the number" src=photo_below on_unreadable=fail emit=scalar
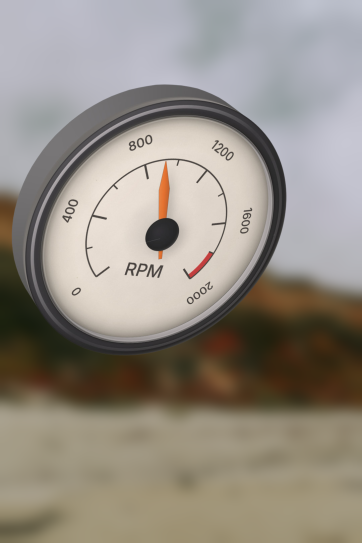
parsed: rpm 900
